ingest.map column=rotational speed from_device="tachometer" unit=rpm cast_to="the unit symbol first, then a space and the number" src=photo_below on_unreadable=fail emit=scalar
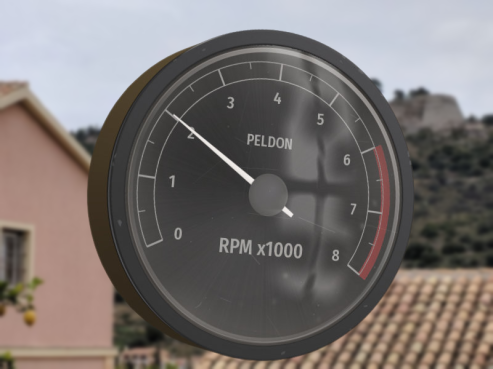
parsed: rpm 2000
